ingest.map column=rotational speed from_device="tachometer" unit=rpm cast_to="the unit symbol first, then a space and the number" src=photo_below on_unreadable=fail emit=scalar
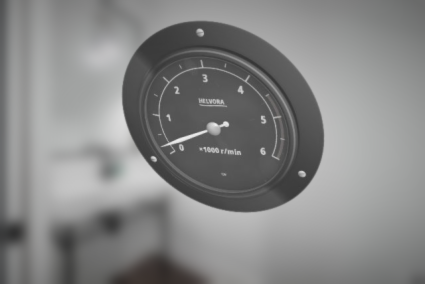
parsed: rpm 250
